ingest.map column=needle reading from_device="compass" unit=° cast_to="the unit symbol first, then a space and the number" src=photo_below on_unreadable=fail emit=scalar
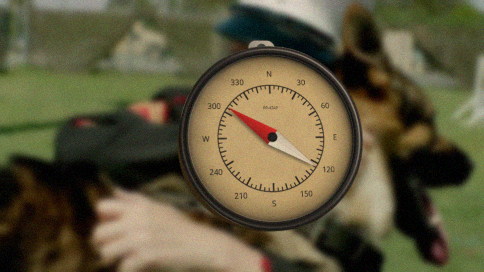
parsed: ° 305
